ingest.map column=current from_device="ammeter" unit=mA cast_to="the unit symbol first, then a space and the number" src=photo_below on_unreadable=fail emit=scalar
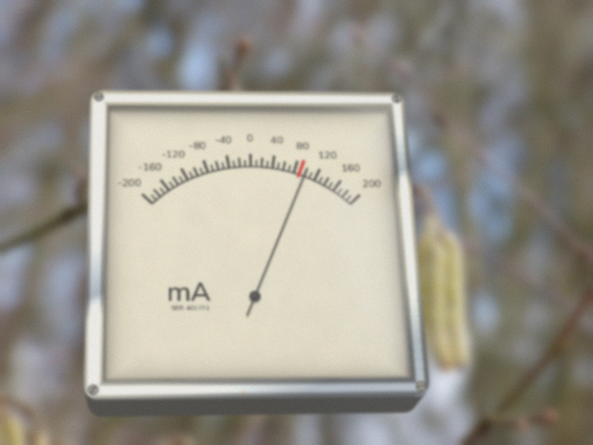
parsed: mA 100
